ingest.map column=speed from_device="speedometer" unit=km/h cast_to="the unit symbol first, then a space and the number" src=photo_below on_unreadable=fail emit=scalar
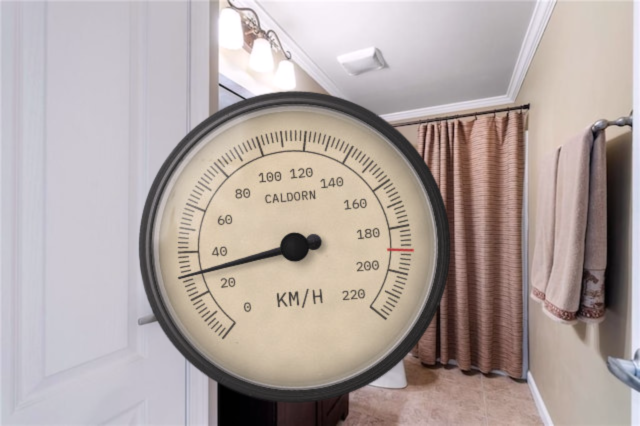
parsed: km/h 30
